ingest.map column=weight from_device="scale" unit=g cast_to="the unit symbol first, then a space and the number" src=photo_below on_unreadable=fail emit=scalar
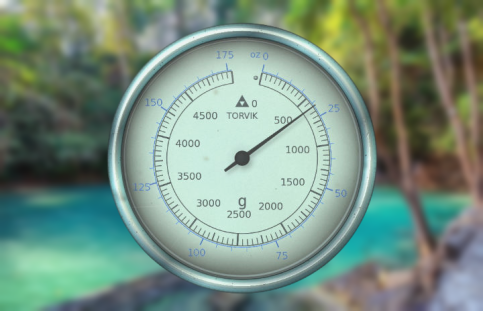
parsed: g 600
